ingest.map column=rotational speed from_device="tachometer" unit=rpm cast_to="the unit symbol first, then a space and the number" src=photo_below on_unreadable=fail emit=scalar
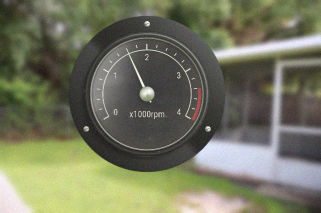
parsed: rpm 1600
